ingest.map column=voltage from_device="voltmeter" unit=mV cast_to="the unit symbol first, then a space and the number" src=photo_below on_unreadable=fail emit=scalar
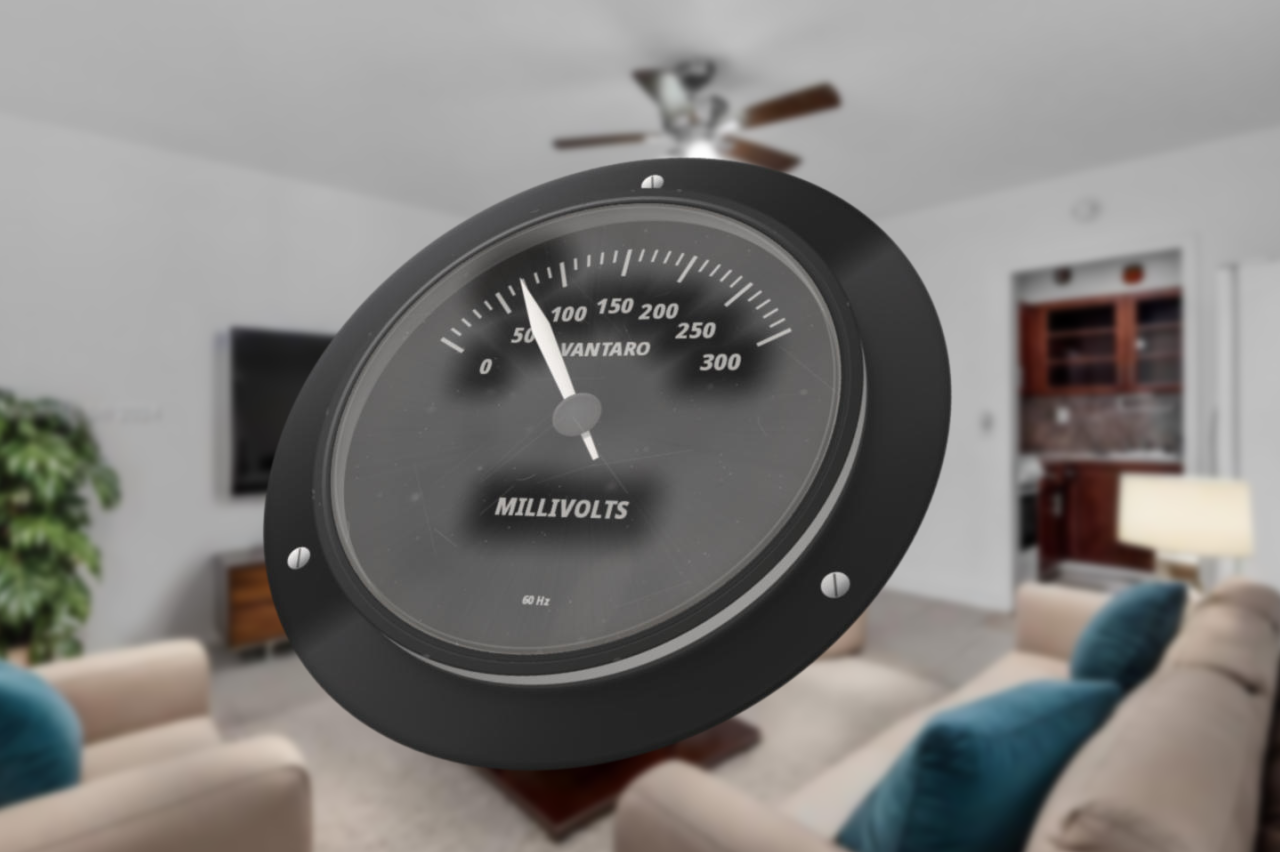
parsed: mV 70
